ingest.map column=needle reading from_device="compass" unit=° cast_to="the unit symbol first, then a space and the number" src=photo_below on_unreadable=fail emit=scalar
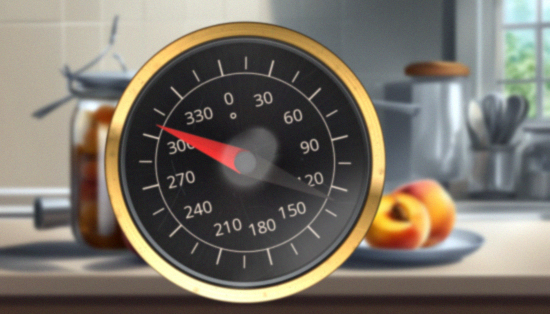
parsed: ° 307.5
